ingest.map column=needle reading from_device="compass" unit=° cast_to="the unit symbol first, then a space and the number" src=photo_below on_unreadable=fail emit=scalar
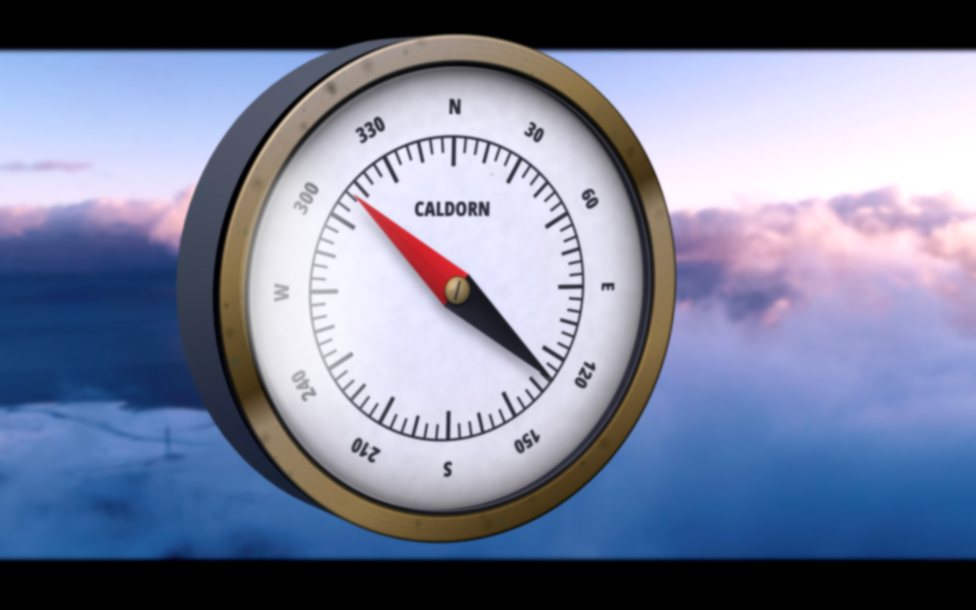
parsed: ° 310
